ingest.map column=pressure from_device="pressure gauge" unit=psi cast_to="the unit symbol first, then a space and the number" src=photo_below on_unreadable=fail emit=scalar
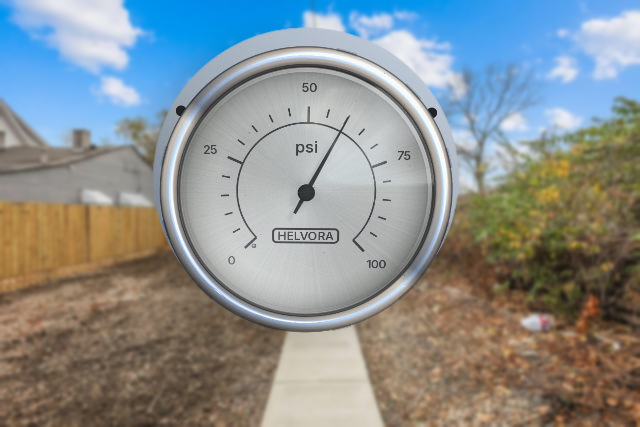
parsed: psi 60
